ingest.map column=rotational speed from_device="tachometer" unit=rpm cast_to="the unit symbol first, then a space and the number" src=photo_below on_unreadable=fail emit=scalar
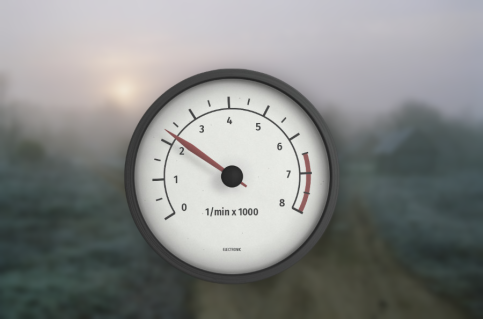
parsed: rpm 2250
